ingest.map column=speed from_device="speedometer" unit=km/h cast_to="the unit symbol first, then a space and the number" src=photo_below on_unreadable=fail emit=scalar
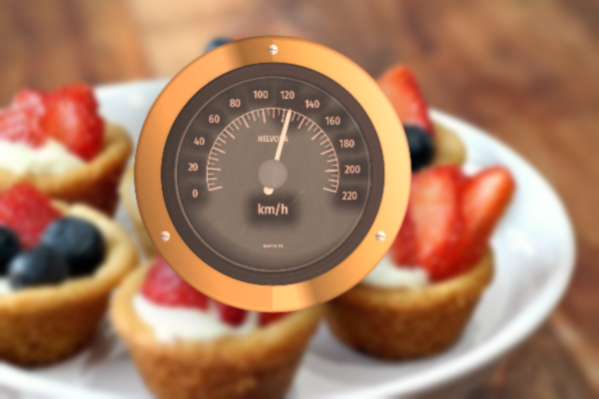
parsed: km/h 125
